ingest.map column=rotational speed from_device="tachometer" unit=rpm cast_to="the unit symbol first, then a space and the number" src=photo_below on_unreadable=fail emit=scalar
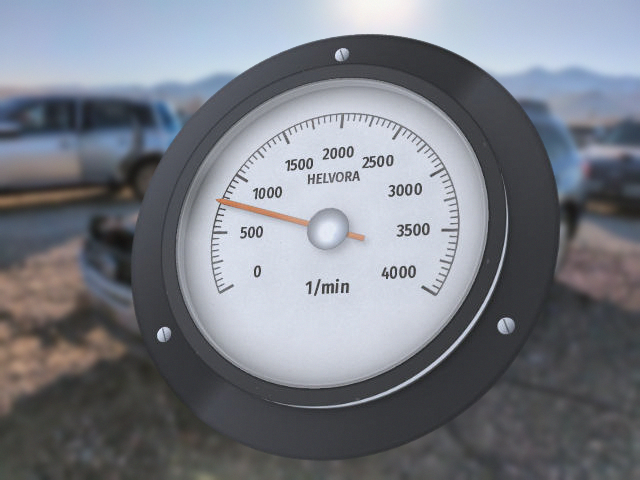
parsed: rpm 750
